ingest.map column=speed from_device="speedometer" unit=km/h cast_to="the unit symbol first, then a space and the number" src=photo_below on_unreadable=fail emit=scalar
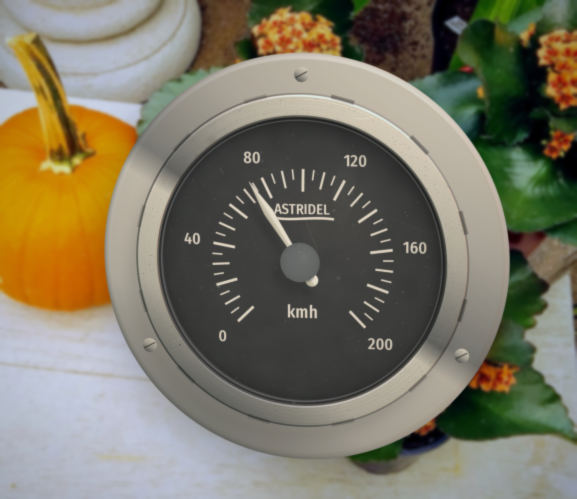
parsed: km/h 75
